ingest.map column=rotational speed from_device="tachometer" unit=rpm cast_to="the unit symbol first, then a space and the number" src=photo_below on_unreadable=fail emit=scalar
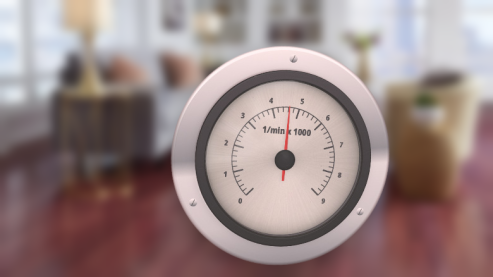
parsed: rpm 4600
